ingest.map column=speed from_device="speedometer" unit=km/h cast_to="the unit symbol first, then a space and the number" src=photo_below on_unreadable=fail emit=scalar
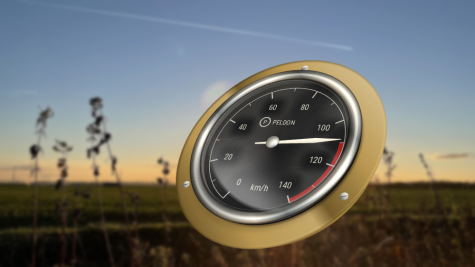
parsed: km/h 110
